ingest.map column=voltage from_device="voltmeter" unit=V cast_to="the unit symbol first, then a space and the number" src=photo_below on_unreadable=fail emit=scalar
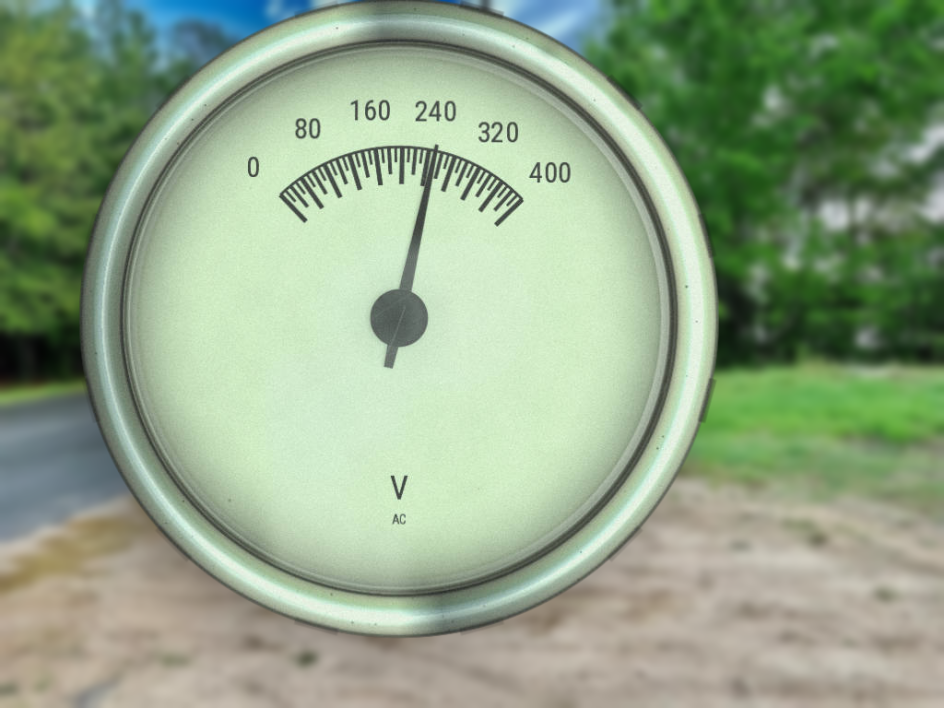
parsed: V 250
